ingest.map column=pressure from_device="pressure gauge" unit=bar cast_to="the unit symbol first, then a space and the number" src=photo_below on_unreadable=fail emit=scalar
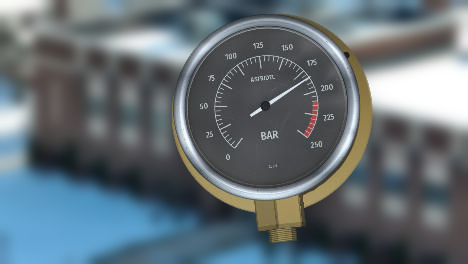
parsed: bar 185
